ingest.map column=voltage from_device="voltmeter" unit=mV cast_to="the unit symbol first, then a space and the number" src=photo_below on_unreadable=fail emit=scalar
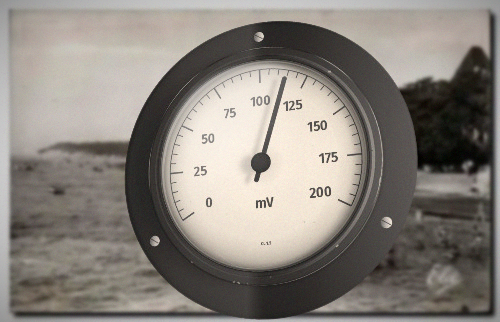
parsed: mV 115
